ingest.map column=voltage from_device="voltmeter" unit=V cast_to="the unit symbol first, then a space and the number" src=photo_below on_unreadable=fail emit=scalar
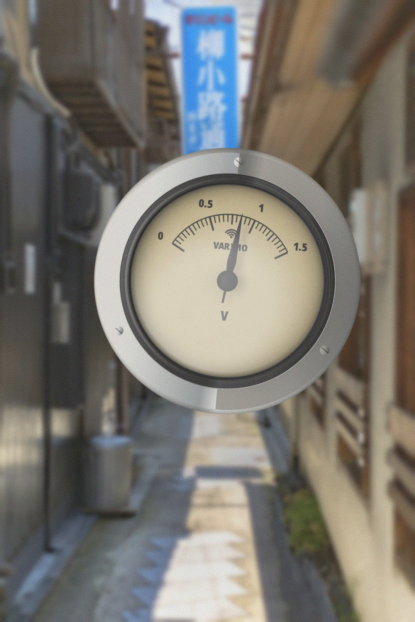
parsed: V 0.85
